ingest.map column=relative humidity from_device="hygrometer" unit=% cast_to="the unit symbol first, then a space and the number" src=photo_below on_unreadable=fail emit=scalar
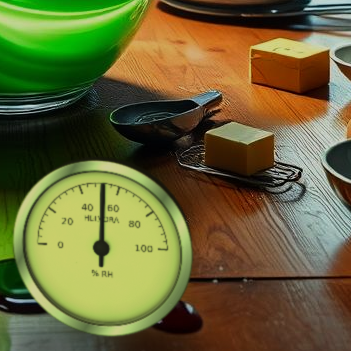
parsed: % 52
